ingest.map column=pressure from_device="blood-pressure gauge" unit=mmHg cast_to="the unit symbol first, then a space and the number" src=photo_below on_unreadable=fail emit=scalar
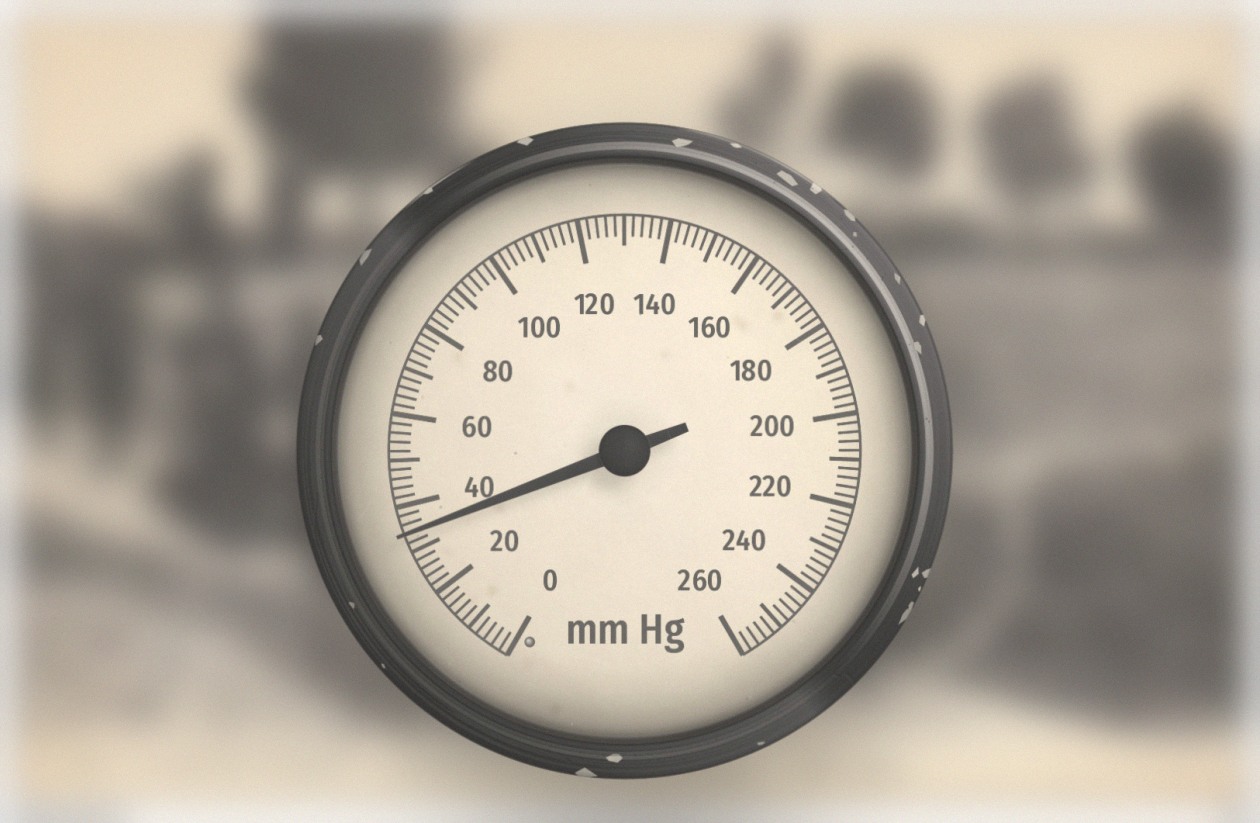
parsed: mmHg 34
